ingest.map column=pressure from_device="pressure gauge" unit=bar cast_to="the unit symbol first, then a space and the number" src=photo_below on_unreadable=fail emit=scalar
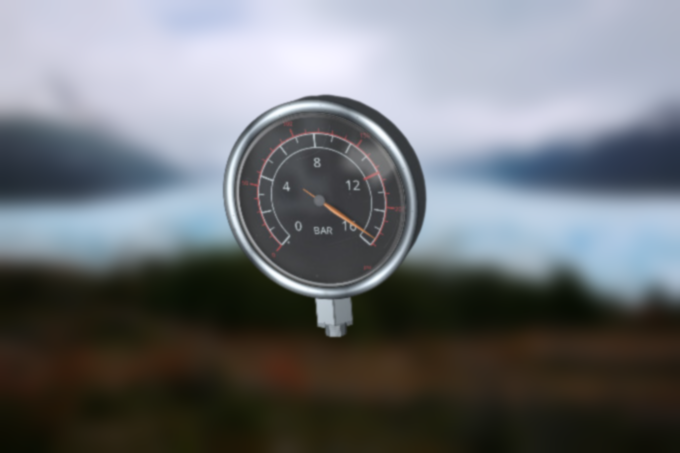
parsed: bar 15.5
